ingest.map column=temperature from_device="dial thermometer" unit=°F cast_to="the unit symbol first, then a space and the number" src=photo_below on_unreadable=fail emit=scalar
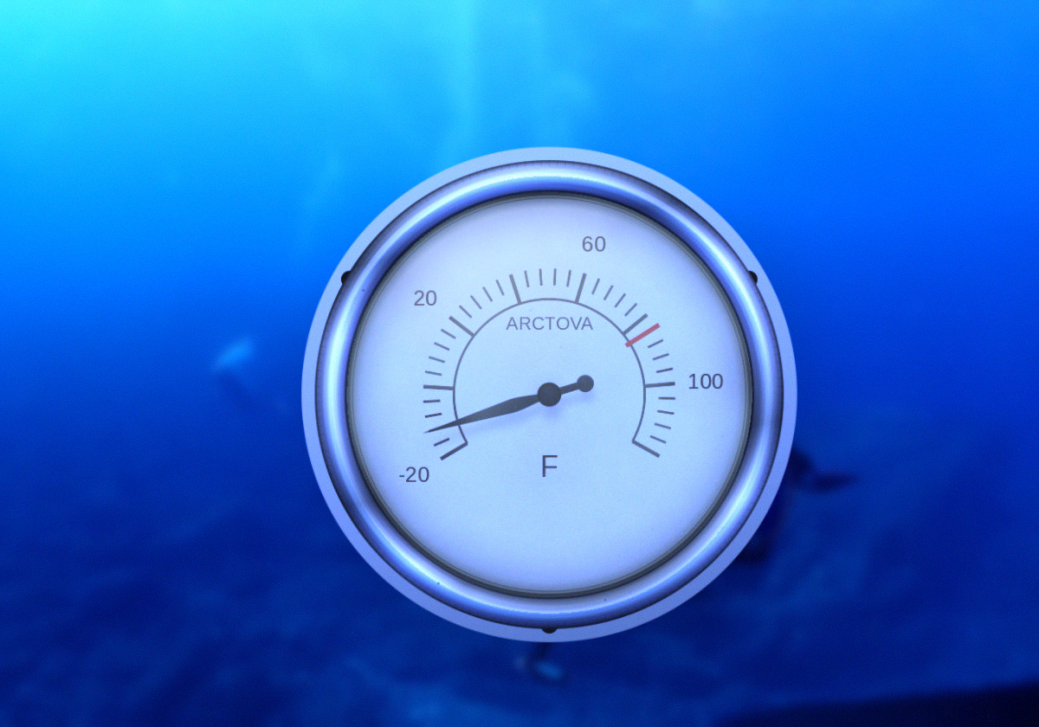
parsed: °F -12
